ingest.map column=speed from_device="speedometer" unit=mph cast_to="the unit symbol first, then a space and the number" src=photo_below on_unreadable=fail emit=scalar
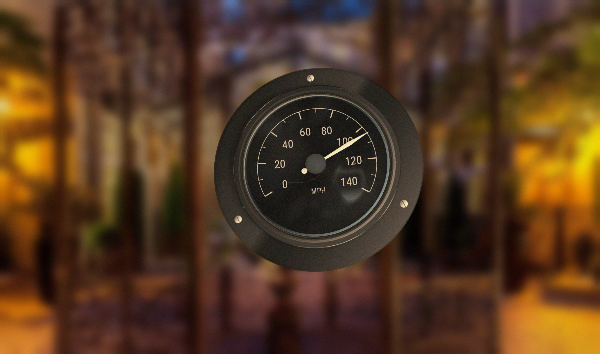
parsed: mph 105
